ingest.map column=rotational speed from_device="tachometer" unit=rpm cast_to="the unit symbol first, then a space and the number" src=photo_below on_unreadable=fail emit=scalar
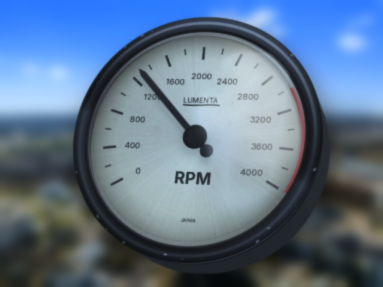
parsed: rpm 1300
